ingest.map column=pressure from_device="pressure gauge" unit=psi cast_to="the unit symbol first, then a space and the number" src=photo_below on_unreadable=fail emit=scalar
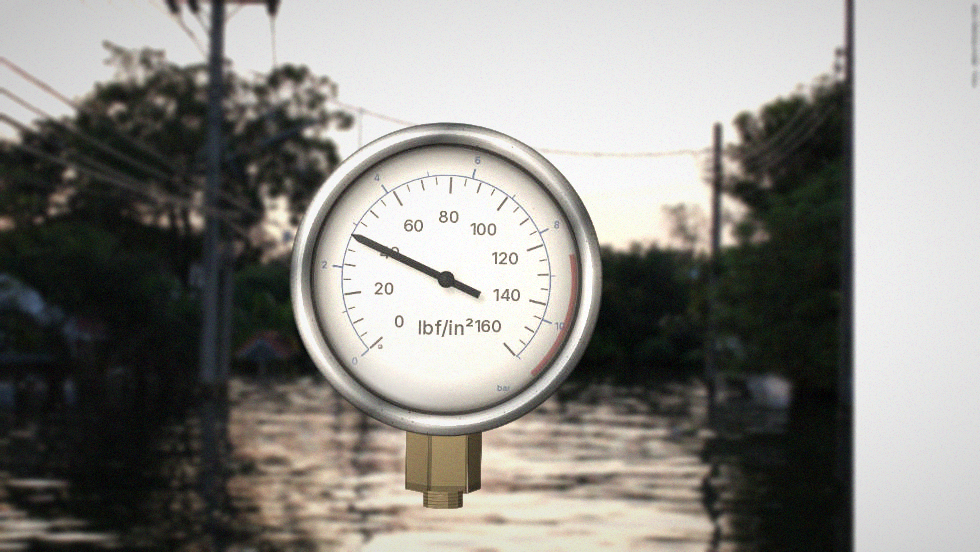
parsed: psi 40
